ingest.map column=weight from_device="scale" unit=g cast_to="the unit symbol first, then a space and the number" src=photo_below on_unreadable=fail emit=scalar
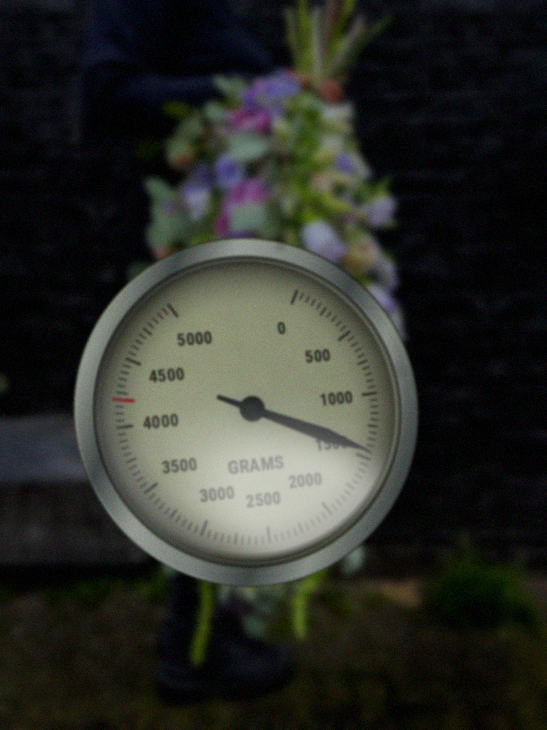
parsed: g 1450
